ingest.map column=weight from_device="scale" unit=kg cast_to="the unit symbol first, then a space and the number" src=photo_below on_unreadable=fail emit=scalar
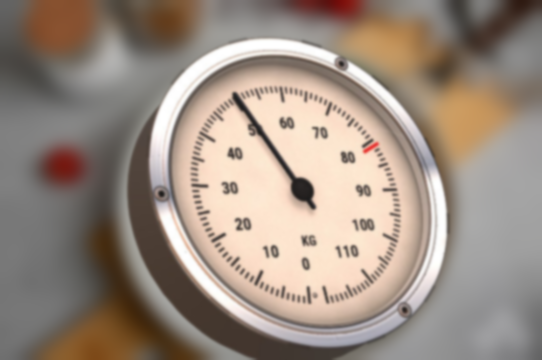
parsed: kg 50
